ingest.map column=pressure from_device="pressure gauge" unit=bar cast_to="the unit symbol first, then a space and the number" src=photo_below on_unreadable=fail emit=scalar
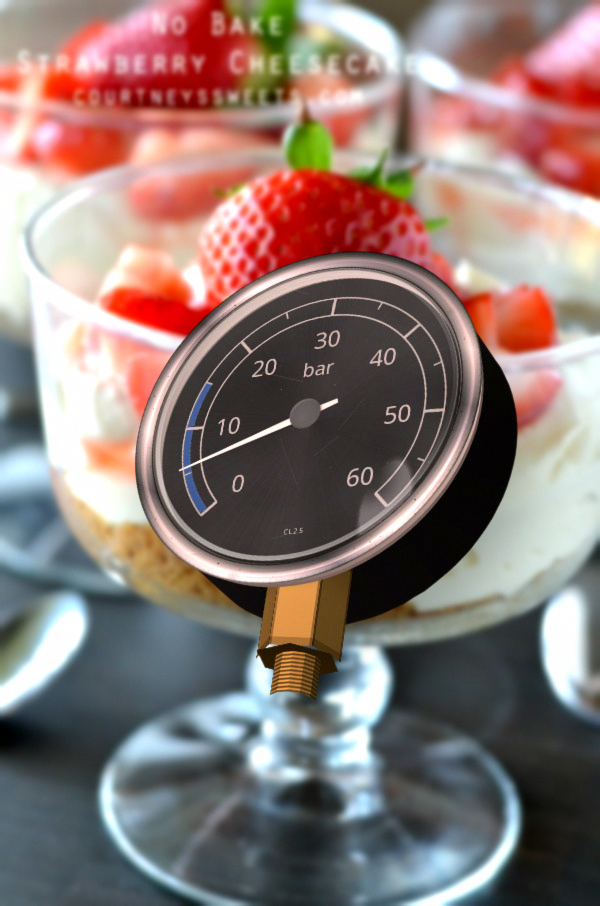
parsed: bar 5
